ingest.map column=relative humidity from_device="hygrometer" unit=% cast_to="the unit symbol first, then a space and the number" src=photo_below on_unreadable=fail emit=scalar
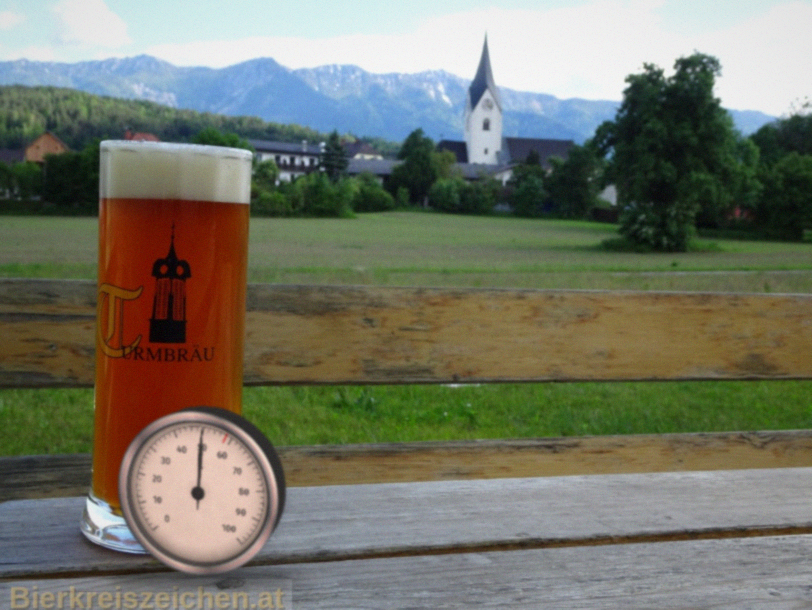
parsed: % 50
